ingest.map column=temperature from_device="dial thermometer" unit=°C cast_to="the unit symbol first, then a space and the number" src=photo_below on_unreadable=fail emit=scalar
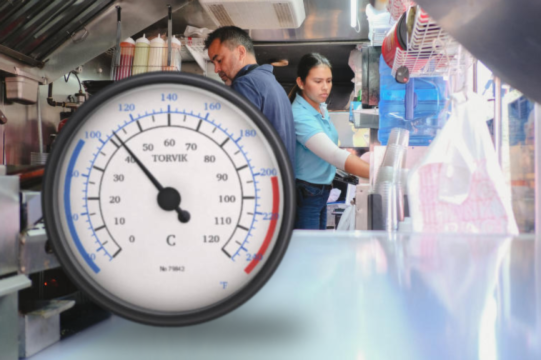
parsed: °C 42.5
